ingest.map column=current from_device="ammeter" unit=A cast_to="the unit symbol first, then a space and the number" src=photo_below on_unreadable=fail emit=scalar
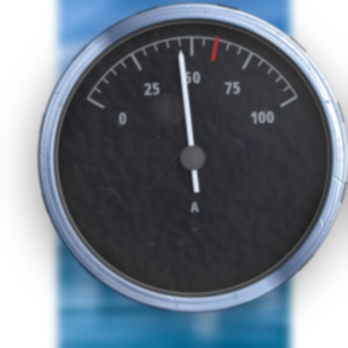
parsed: A 45
